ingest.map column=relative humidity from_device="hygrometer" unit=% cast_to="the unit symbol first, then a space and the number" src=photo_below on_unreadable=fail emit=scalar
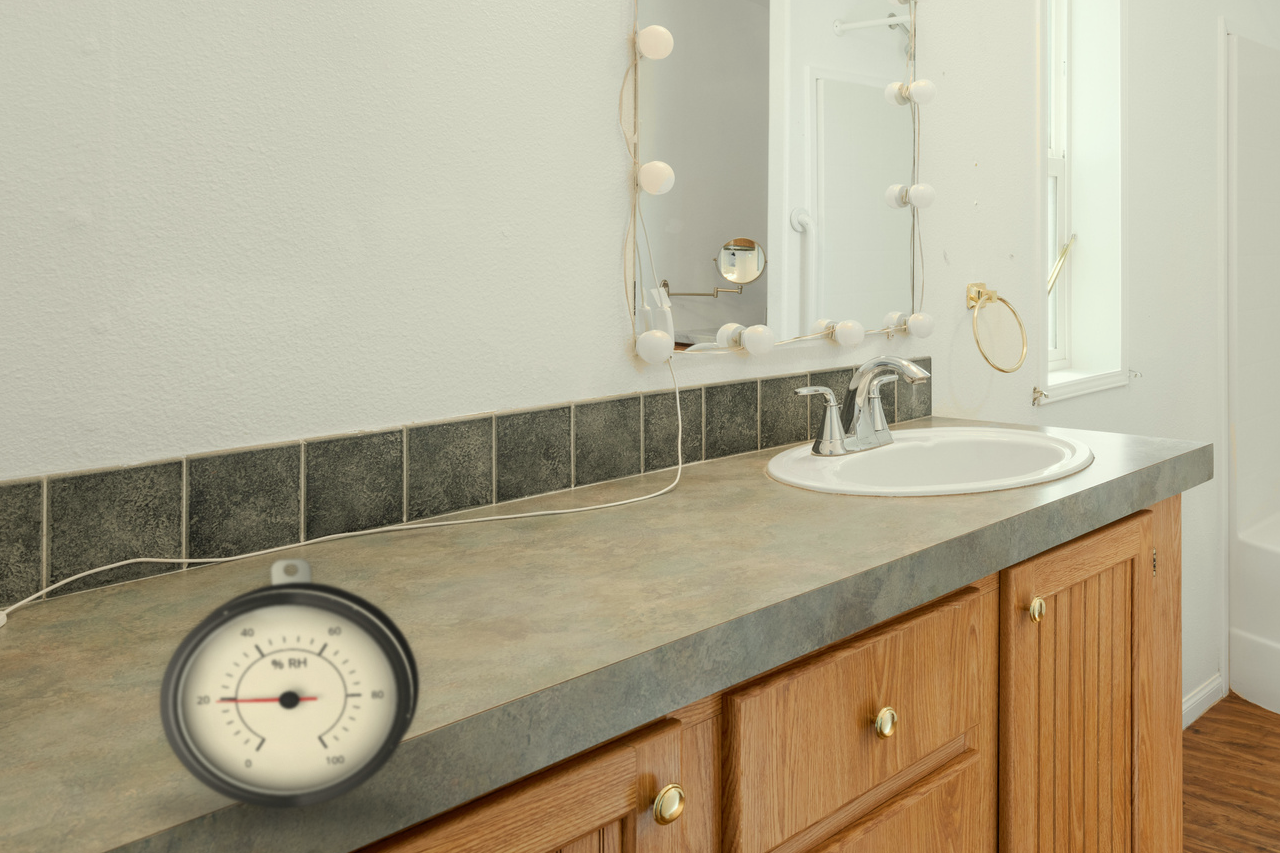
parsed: % 20
